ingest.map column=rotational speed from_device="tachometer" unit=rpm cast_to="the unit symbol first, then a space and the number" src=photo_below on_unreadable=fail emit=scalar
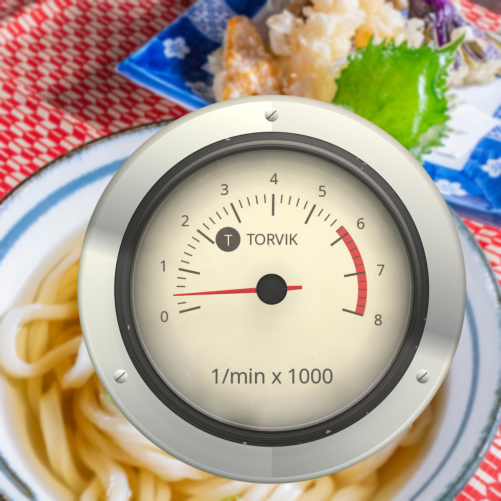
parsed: rpm 400
